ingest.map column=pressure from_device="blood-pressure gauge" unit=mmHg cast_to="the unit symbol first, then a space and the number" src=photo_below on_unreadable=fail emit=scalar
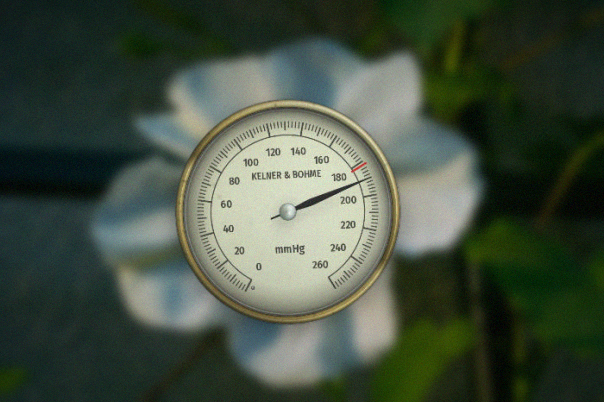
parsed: mmHg 190
